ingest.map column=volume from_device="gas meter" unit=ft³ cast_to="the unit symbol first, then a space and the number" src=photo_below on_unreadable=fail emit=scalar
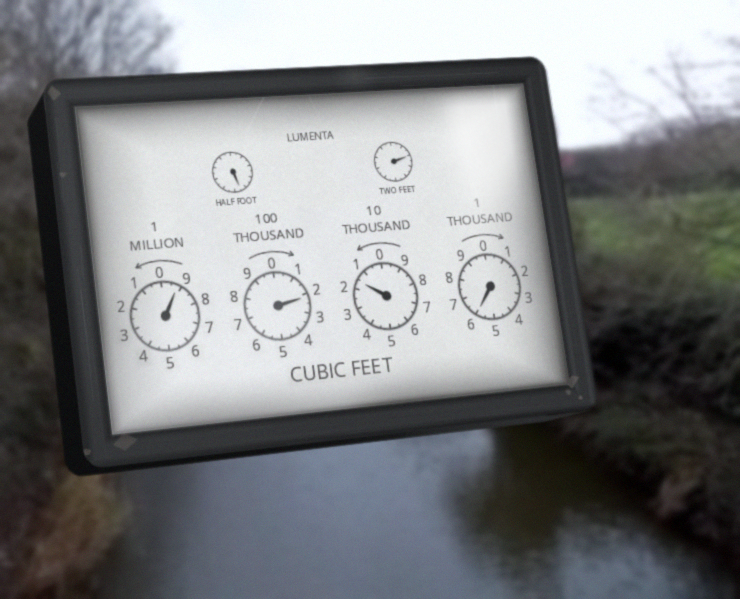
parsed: ft³ 921600
